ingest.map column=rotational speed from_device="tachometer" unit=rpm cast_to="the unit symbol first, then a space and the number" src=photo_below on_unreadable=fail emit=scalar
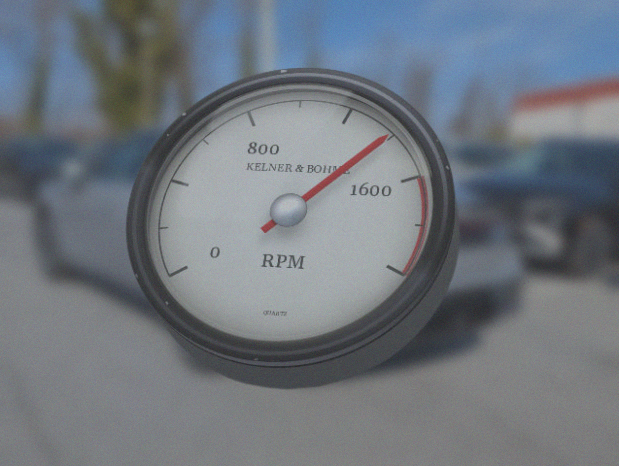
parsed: rpm 1400
